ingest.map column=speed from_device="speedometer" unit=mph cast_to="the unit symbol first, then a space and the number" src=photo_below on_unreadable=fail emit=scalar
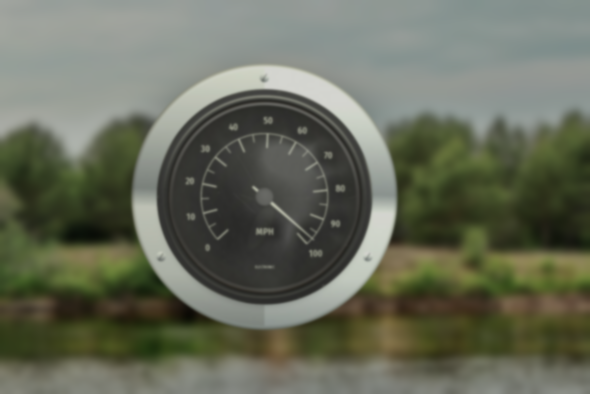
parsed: mph 97.5
